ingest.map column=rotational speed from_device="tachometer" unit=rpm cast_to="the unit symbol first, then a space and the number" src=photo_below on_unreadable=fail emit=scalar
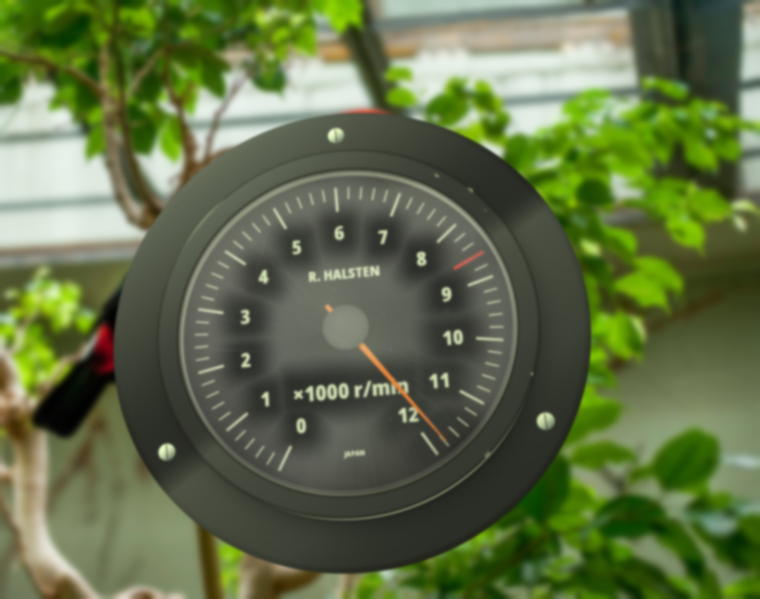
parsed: rpm 11800
